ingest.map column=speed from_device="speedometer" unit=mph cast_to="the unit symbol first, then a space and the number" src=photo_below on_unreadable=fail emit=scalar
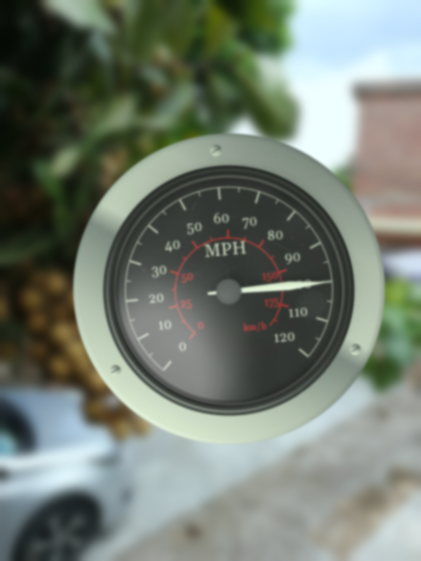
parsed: mph 100
